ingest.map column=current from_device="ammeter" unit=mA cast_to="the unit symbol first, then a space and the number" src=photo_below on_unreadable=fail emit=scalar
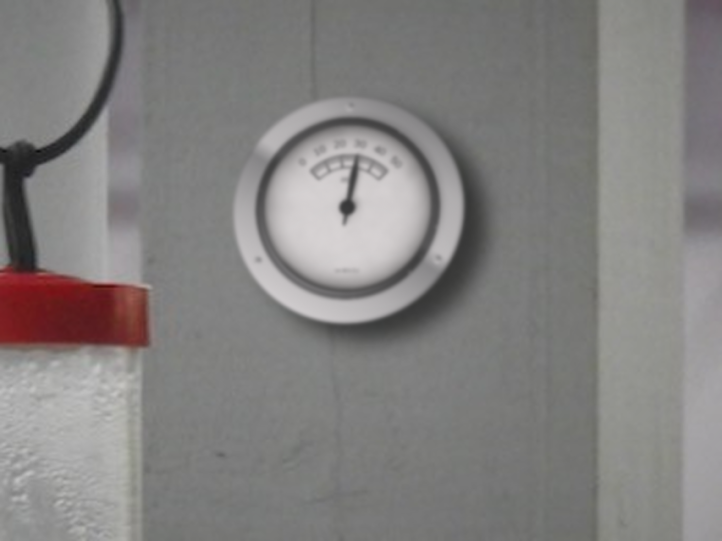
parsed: mA 30
